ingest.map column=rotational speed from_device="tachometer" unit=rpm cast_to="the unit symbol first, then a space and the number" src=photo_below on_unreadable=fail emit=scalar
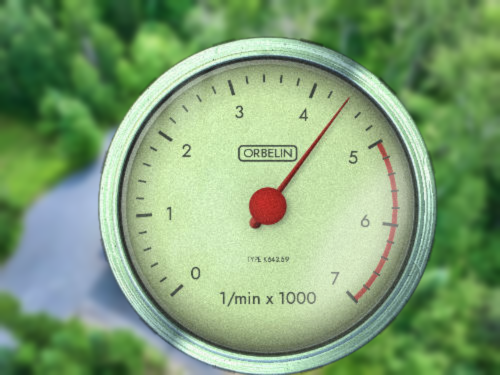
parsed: rpm 4400
